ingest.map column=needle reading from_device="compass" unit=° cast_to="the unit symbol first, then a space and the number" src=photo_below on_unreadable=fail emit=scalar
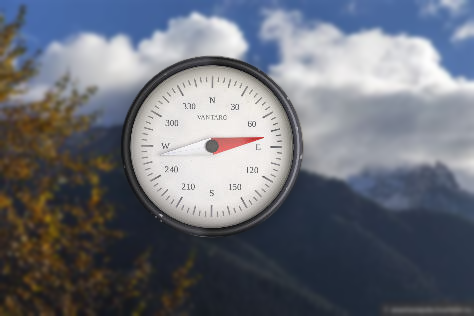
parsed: ° 80
